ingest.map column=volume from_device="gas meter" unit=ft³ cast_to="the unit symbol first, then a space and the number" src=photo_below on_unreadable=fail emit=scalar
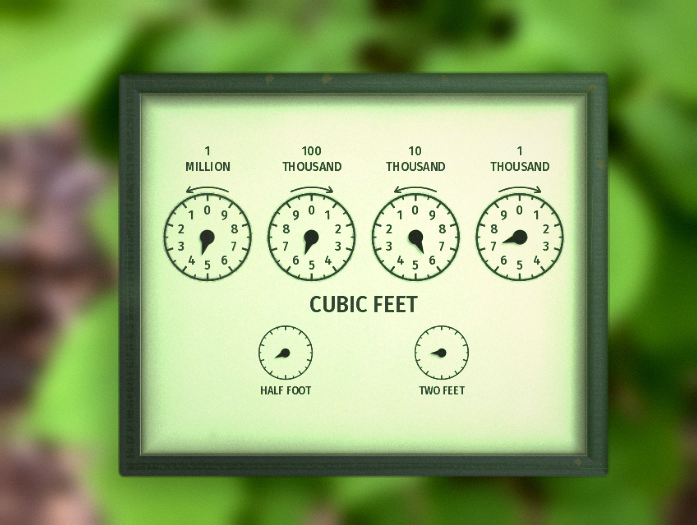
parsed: ft³ 455700
